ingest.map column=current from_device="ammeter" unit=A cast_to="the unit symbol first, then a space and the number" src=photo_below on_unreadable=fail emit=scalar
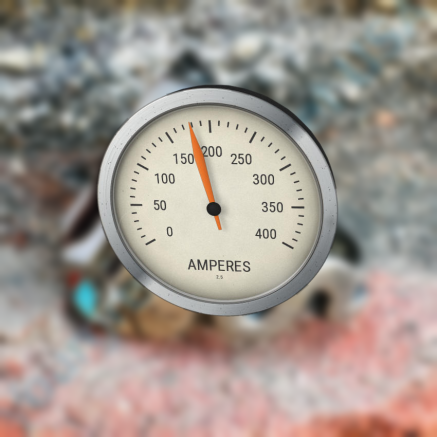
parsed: A 180
